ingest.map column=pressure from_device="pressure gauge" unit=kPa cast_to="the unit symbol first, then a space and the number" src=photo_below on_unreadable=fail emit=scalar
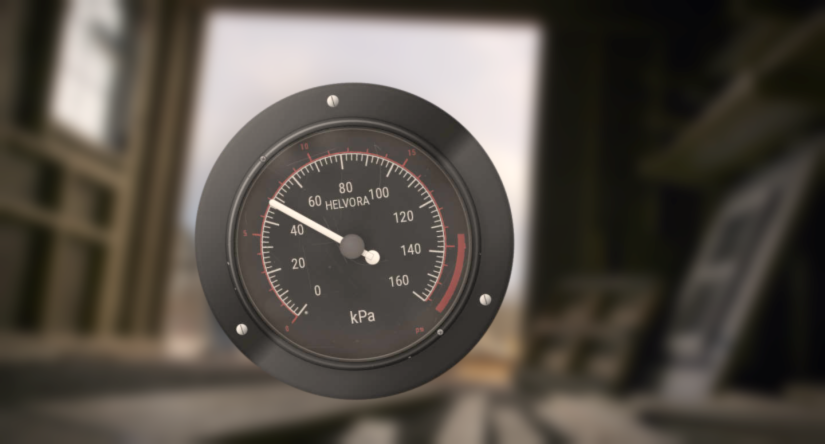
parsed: kPa 48
